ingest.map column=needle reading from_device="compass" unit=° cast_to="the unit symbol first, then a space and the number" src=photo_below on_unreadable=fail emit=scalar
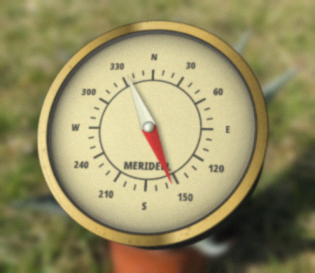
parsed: ° 155
